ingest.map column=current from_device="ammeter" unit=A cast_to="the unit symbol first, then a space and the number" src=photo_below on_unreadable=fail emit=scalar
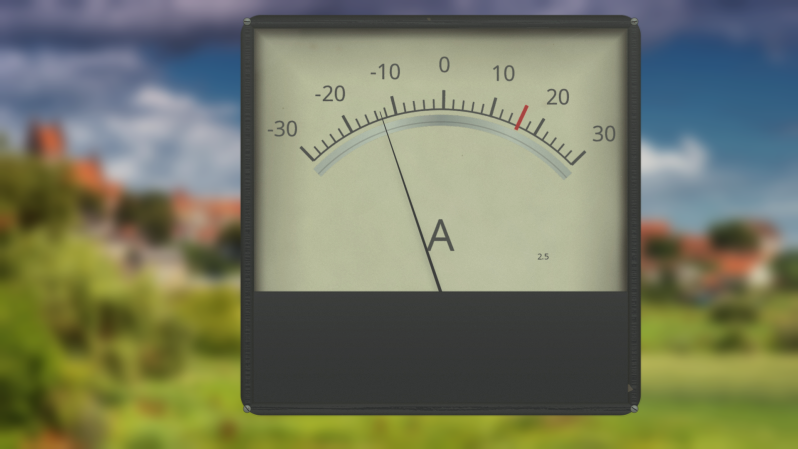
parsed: A -13
